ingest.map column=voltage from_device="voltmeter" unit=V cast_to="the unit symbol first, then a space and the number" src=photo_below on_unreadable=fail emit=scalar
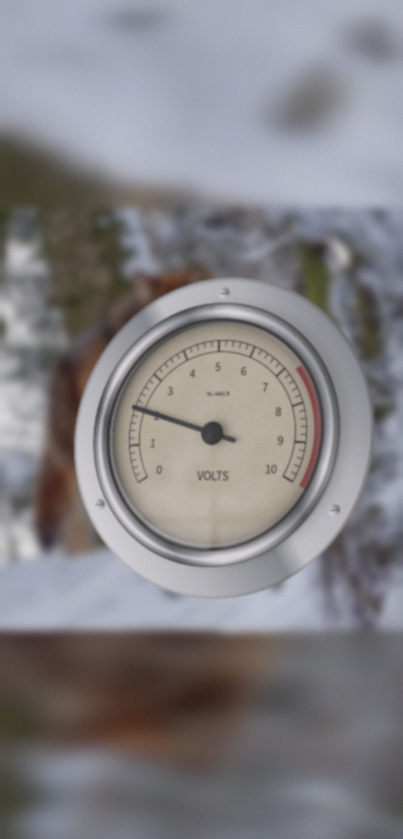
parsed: V 2
